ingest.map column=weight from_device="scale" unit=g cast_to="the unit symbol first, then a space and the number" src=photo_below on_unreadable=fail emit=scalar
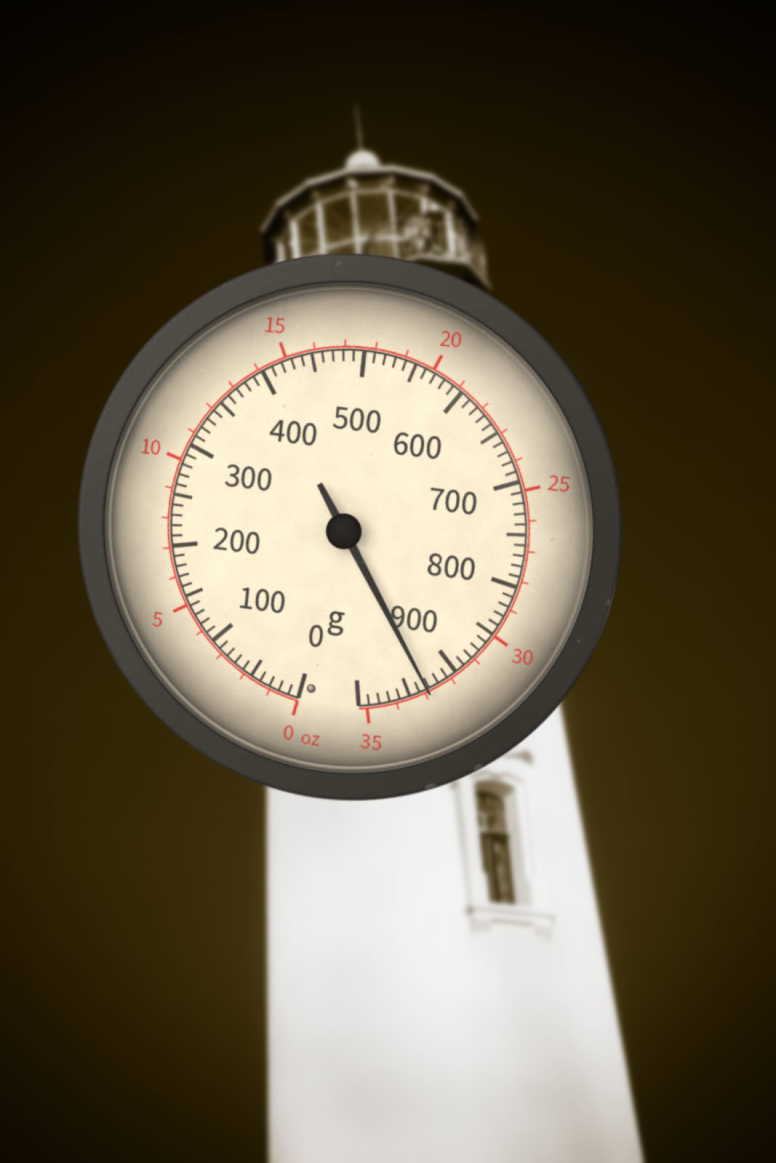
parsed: g 930
